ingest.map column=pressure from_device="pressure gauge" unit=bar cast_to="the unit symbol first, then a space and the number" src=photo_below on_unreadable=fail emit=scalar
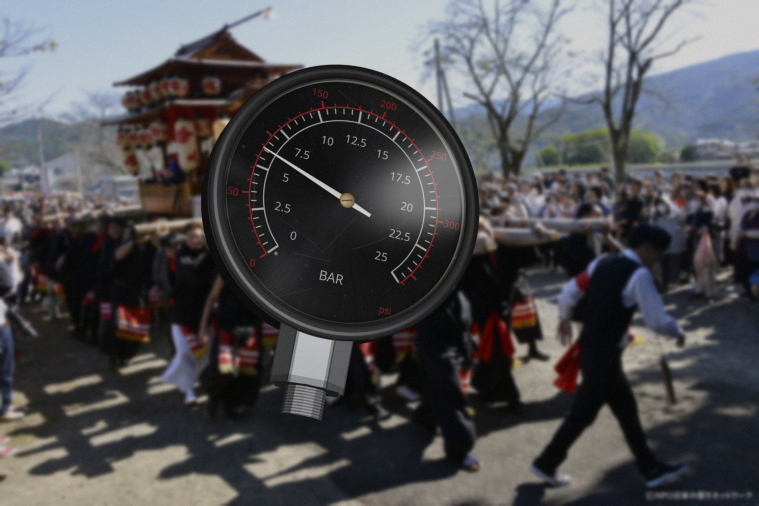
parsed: bar 6
